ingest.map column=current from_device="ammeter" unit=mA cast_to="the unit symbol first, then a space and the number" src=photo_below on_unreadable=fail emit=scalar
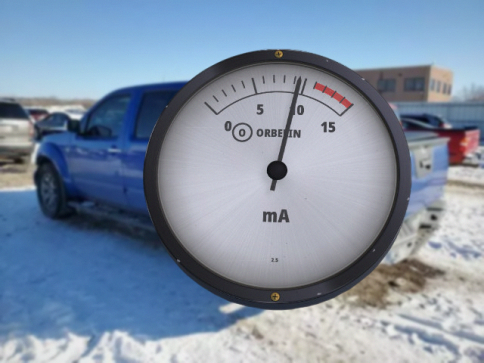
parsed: mA 9.5
